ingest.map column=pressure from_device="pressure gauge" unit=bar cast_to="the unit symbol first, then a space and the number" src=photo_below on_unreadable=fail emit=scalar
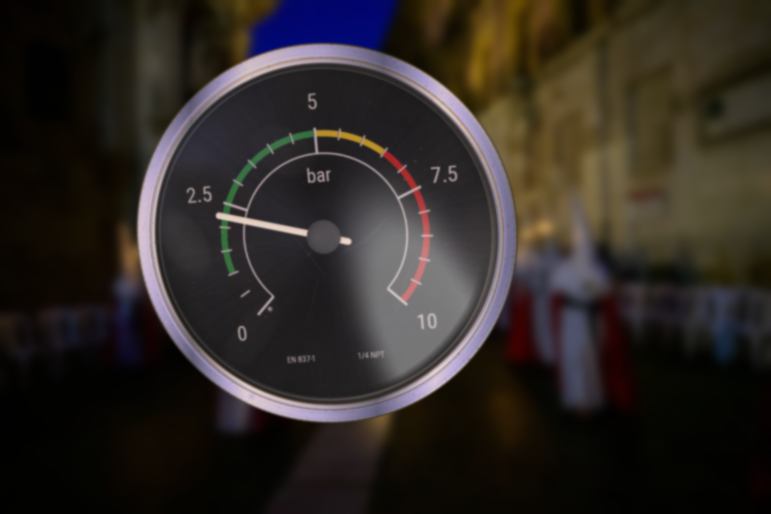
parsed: bar 2.25
